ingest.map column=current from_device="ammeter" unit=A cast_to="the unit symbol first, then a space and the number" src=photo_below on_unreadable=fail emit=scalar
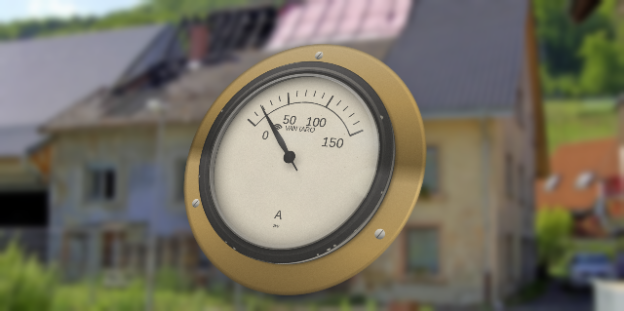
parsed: A 20
